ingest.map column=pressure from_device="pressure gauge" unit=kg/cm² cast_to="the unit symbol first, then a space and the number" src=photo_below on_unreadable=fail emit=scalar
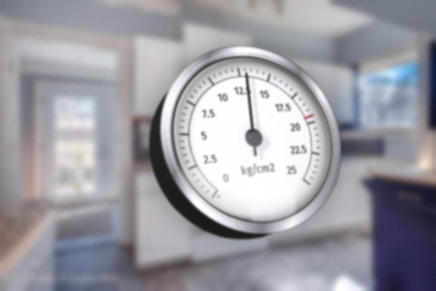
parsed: kg/cm² 13
